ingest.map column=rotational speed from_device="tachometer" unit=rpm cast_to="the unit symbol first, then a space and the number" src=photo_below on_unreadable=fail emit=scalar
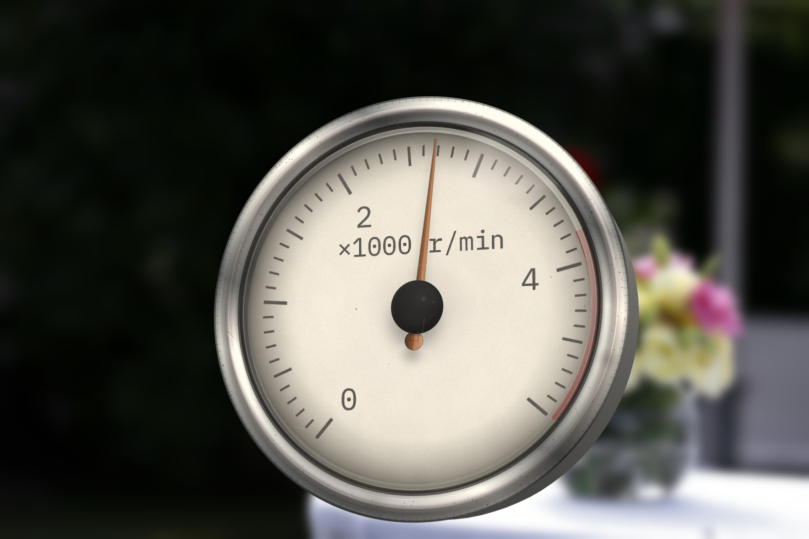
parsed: rpm 2700
